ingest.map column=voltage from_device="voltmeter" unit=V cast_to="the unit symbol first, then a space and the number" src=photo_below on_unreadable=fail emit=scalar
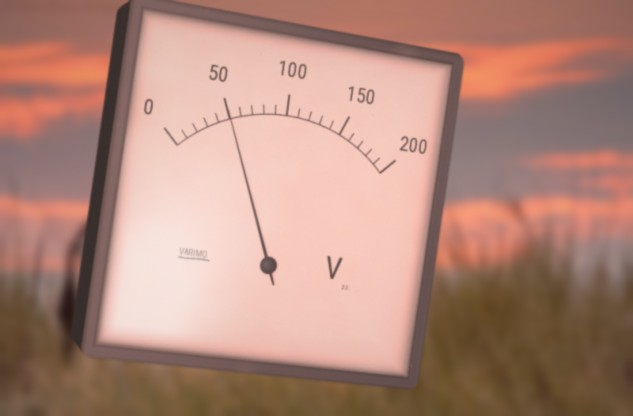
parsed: V 50
